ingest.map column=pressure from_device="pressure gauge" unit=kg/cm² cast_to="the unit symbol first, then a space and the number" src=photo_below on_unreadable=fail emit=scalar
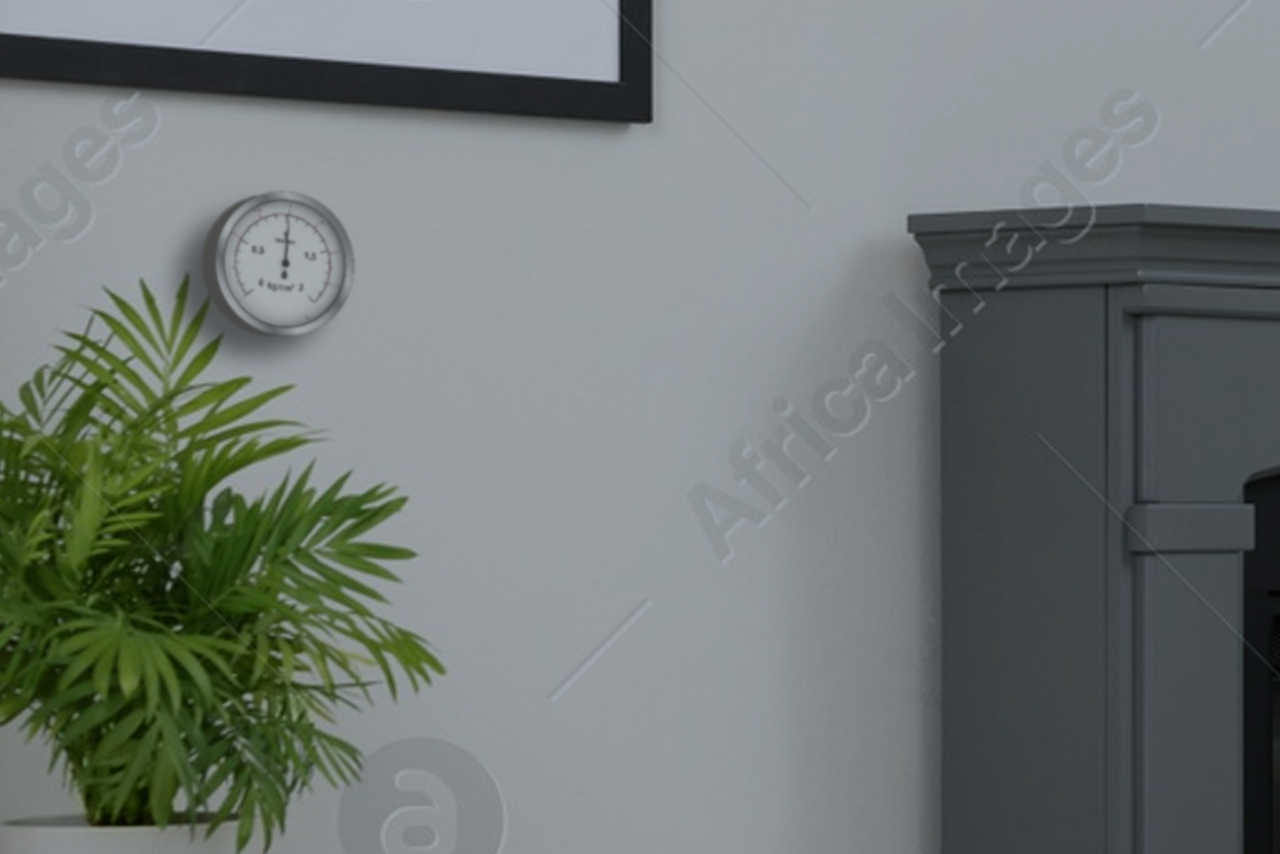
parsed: kg/cm² 1
